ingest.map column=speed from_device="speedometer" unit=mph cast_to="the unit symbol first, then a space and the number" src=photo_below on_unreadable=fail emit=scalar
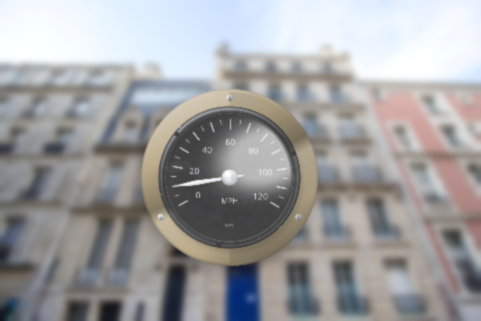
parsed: mph 10
